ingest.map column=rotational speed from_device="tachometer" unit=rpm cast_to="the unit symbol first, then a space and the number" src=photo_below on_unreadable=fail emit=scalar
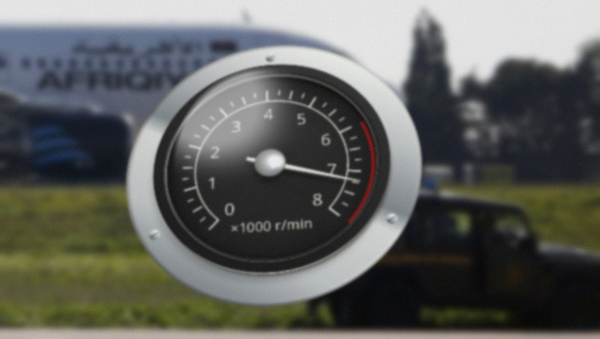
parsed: rpm 7250
